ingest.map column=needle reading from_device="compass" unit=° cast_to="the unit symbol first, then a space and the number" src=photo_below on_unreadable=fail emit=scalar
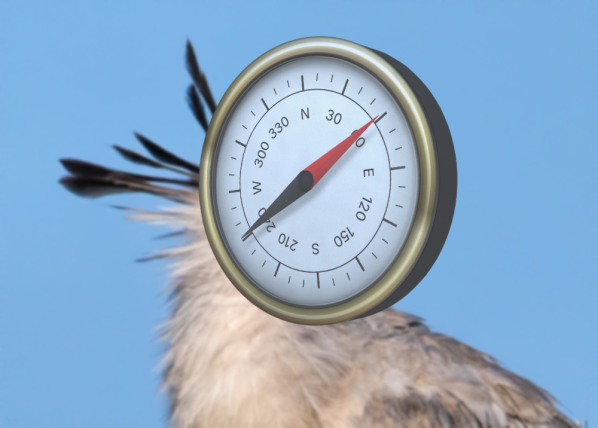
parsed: ° 60
